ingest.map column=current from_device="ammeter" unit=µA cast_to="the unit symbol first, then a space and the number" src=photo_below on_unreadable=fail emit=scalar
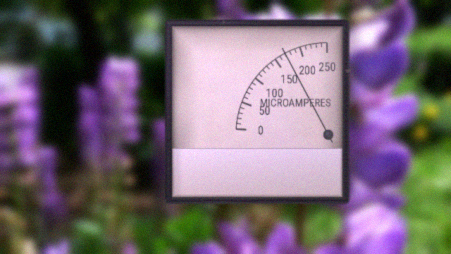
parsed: µA 170
